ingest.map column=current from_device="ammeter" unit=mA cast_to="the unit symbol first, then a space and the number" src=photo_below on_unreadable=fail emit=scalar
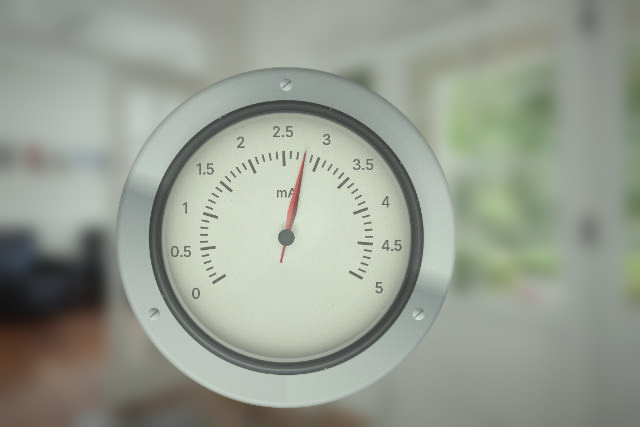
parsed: mA 2.8
